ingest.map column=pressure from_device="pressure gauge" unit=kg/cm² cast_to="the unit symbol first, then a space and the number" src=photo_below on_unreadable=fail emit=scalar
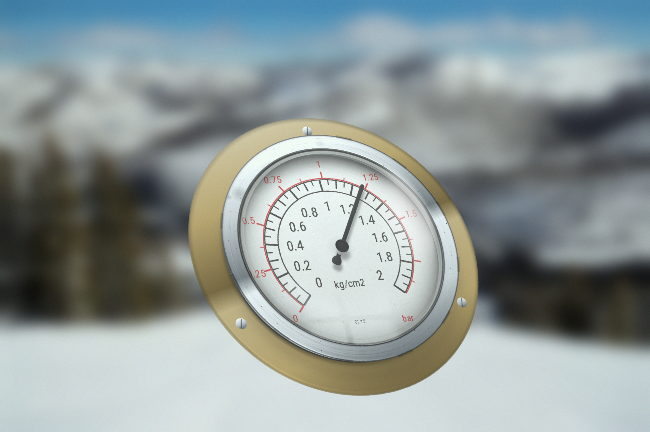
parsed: kg/cm² 1.25
